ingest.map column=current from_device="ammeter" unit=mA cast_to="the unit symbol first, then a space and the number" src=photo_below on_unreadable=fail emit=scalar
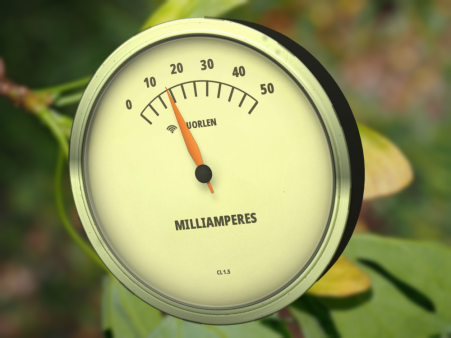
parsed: mA 15
